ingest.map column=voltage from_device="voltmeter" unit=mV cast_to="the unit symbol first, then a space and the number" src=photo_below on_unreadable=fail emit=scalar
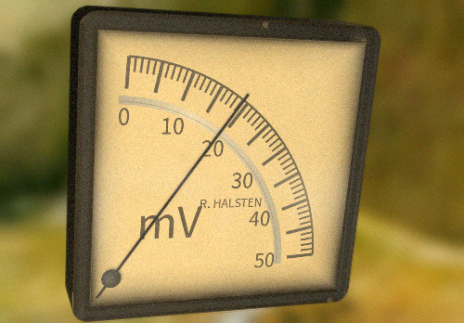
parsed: mV 19
